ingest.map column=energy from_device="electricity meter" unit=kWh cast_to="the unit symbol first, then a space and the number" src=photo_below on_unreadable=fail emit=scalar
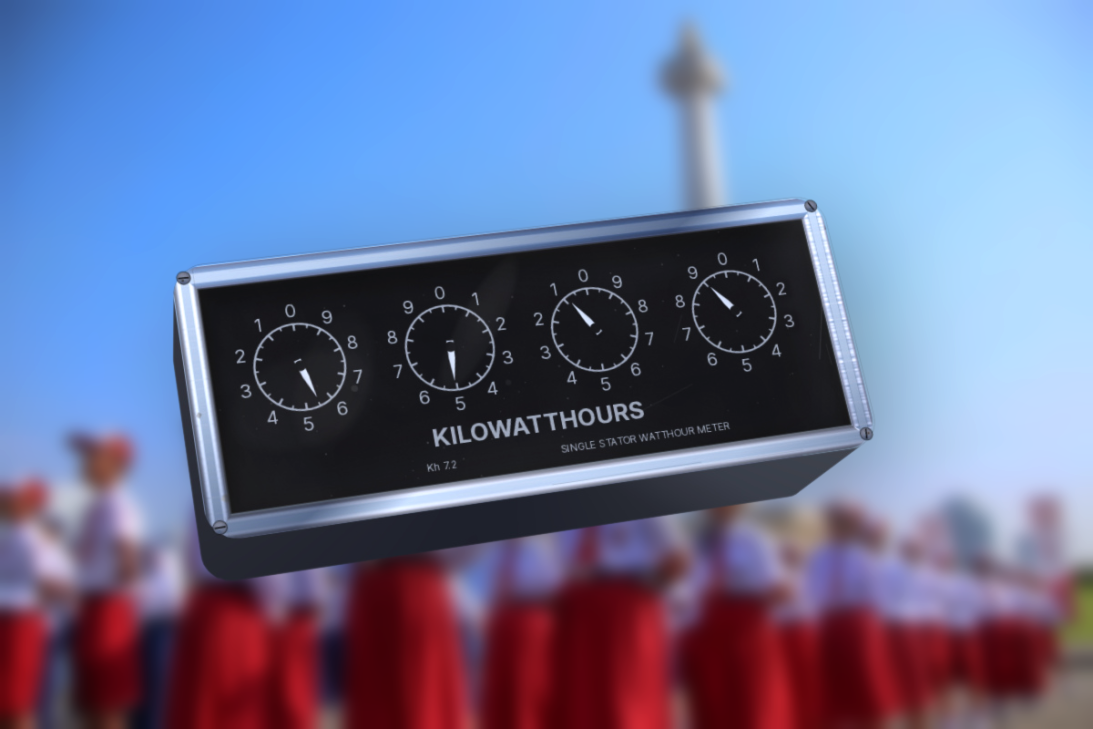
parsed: kWh 5509
